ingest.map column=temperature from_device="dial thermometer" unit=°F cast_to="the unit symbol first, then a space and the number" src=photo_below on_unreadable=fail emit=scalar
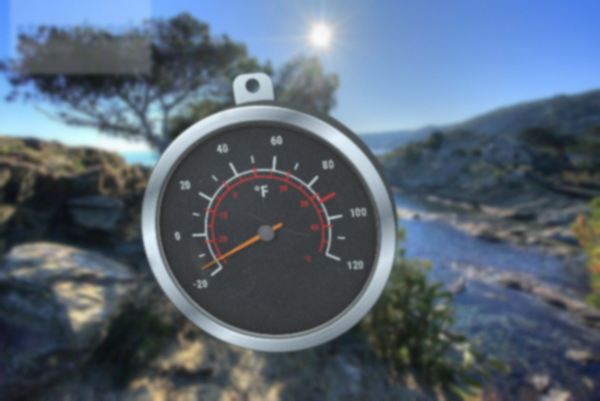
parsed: °F -15
